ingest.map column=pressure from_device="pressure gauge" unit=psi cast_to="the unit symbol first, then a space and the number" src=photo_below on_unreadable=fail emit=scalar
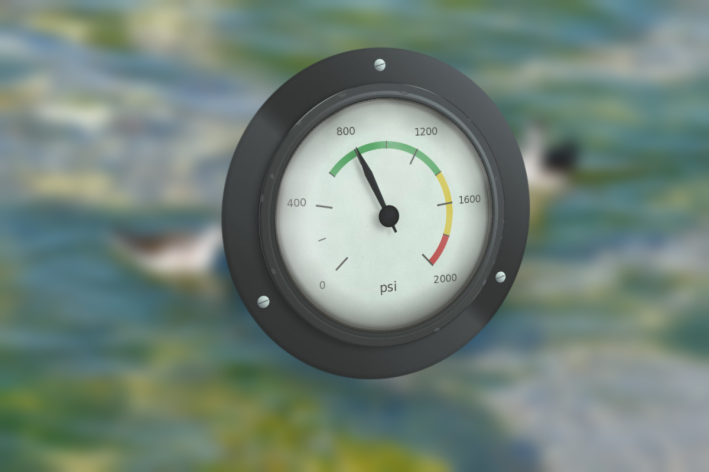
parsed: psi 800
